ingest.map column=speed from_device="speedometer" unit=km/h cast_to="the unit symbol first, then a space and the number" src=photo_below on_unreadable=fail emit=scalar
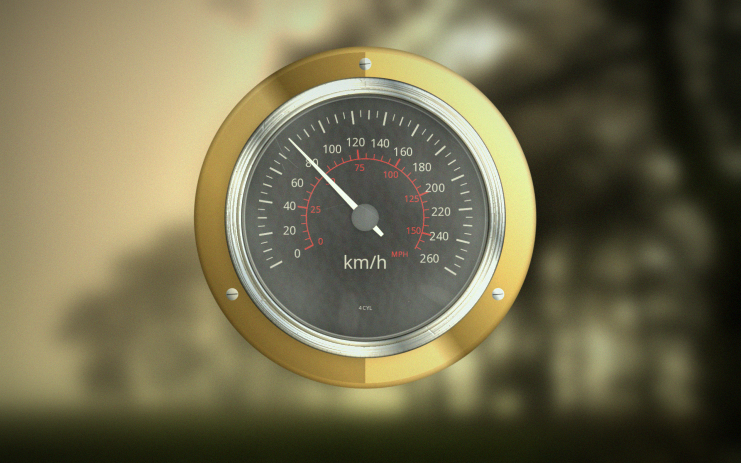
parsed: km/h 80
